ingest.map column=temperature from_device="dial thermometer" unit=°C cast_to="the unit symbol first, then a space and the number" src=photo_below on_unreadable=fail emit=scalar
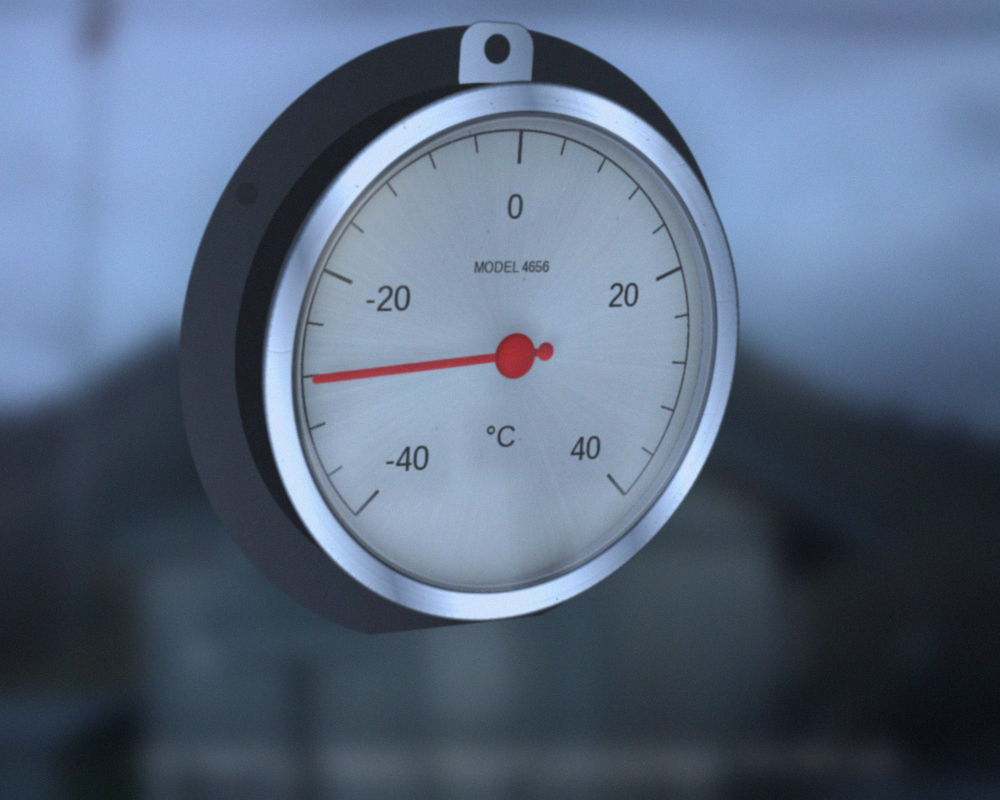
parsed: °C -28
